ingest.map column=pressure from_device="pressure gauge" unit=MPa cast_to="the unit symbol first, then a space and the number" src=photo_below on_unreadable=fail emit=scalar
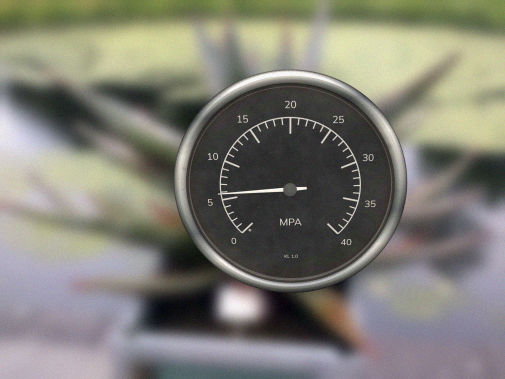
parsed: MPa 6
